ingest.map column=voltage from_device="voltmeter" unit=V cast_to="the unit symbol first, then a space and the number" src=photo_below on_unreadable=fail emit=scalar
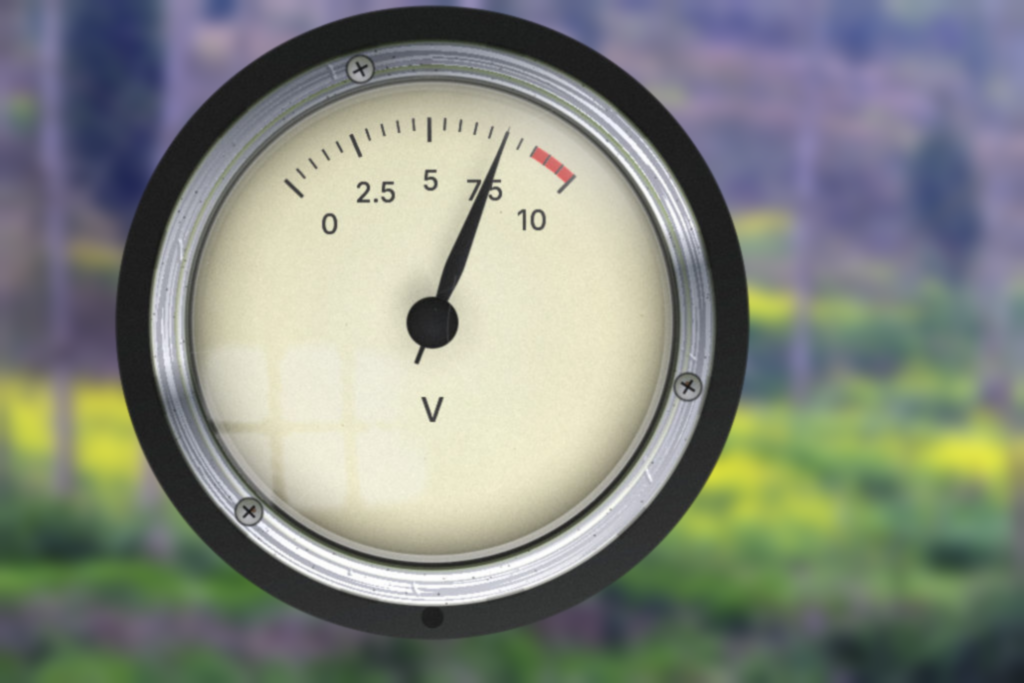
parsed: V 7.5
